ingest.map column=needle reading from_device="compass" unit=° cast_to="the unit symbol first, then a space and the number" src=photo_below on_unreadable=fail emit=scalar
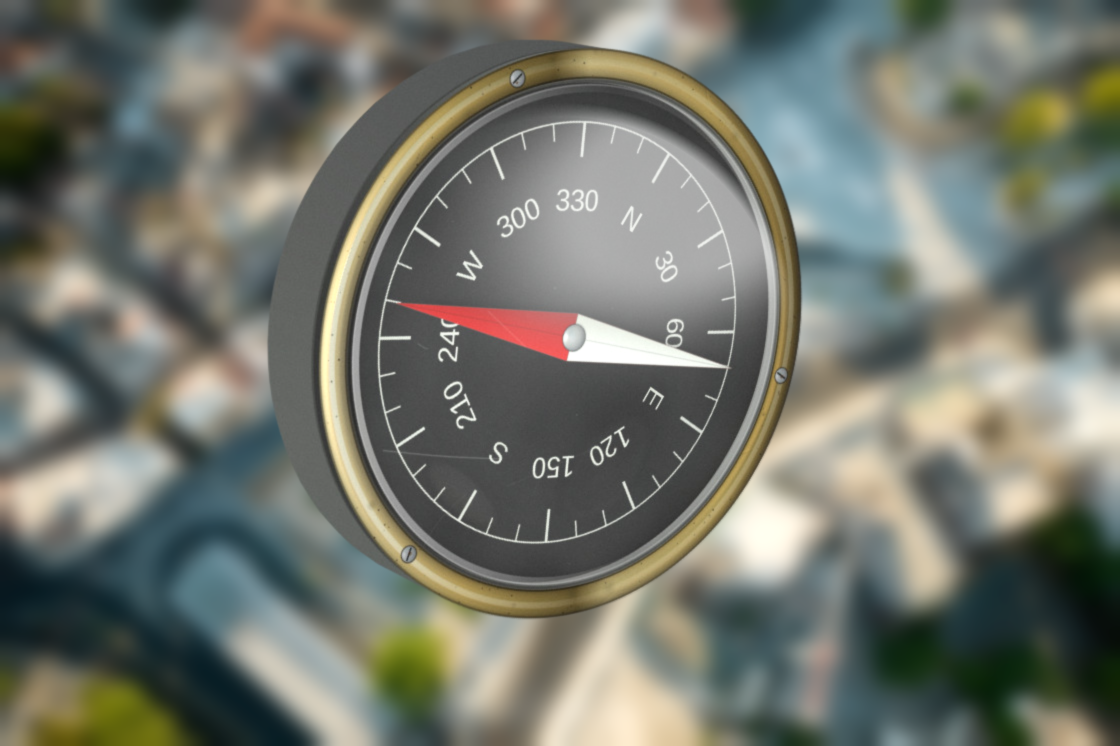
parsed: ° 250
